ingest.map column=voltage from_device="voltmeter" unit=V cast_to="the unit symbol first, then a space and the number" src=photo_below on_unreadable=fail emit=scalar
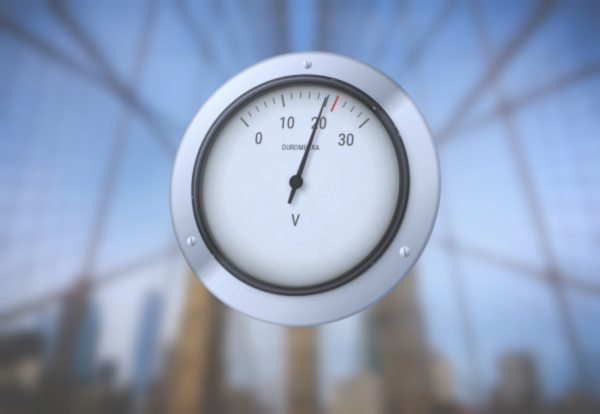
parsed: V 20
